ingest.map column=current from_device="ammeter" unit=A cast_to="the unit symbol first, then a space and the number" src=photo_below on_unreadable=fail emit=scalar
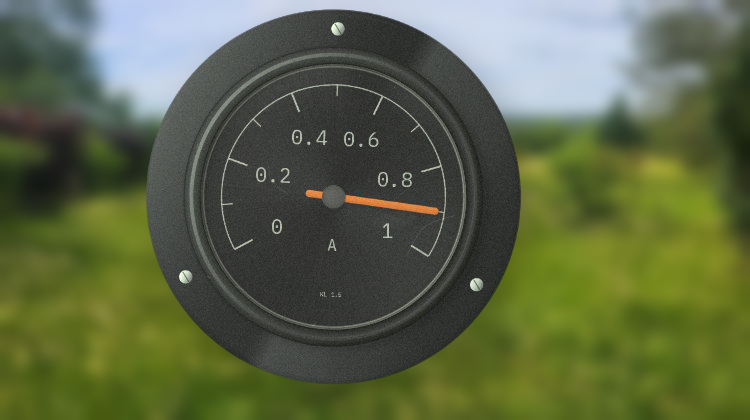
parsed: A 0.9
